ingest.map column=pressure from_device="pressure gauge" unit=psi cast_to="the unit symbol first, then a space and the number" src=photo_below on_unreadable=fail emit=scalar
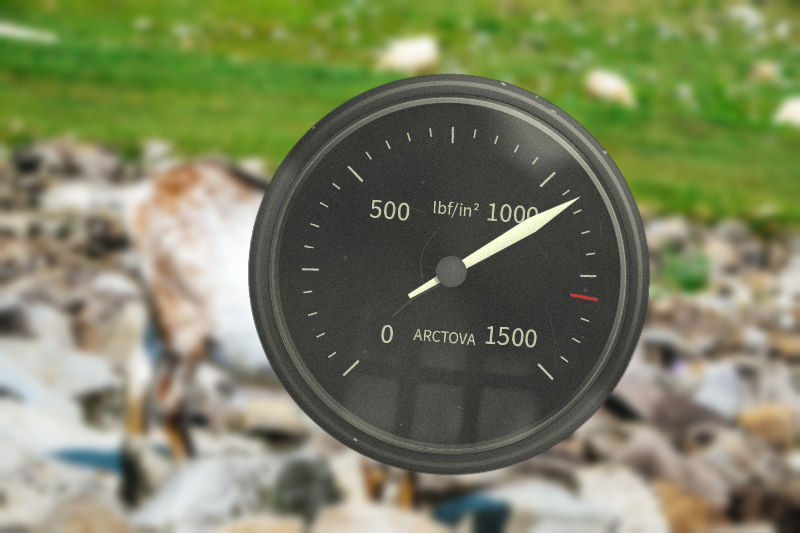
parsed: psi 1075
